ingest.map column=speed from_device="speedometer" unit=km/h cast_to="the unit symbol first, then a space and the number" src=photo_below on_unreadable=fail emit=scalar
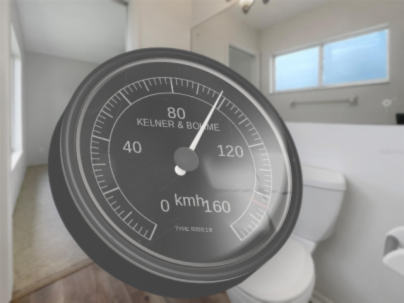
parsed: km/h 98
